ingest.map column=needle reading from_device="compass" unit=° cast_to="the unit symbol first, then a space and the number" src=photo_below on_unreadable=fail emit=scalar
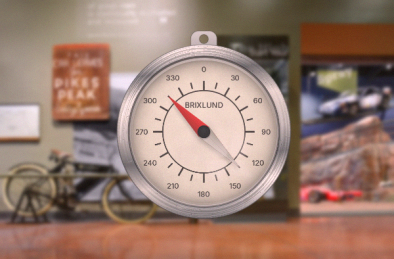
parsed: ° 315
